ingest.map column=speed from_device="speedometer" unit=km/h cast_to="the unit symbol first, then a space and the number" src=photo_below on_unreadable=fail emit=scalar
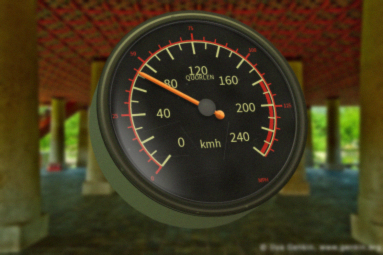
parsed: km/h 70
